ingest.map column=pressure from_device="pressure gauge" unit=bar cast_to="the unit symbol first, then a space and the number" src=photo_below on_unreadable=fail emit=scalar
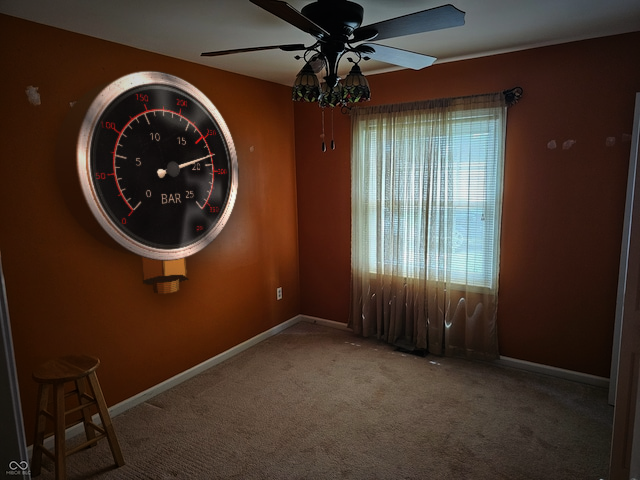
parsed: bar 19
